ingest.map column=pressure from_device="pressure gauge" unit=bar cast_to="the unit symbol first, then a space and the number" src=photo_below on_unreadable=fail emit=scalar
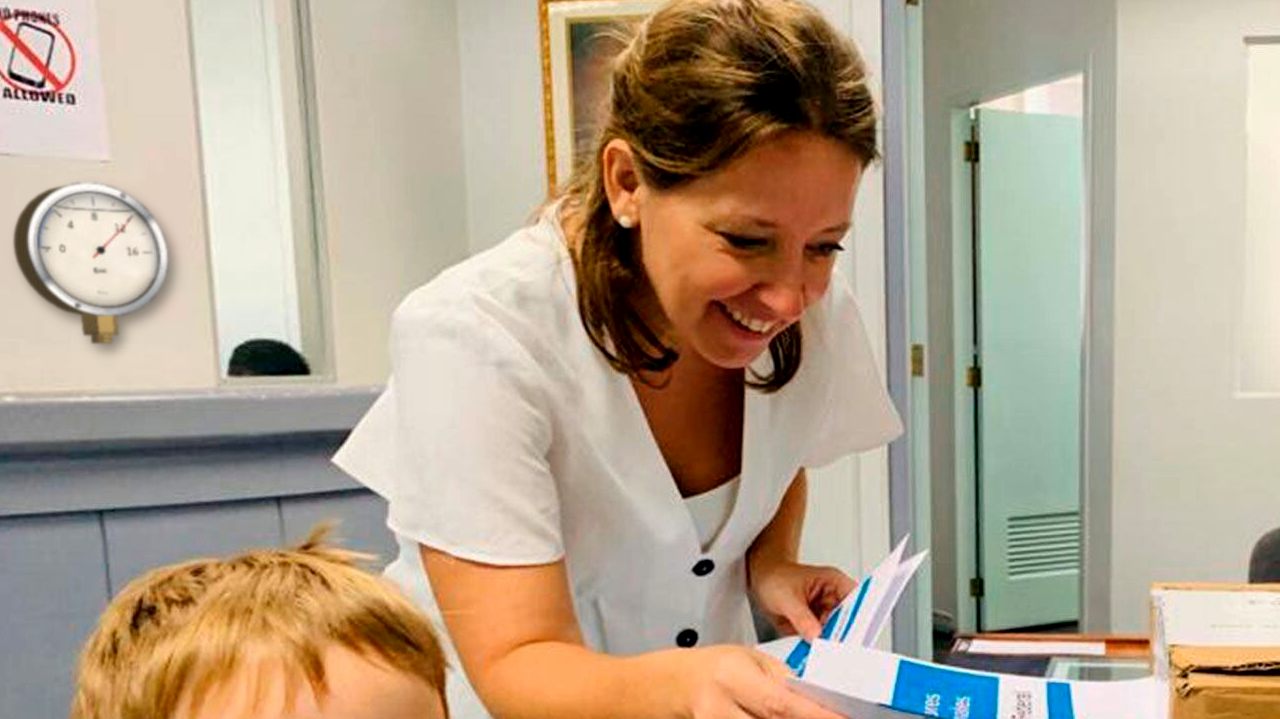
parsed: bar 12
